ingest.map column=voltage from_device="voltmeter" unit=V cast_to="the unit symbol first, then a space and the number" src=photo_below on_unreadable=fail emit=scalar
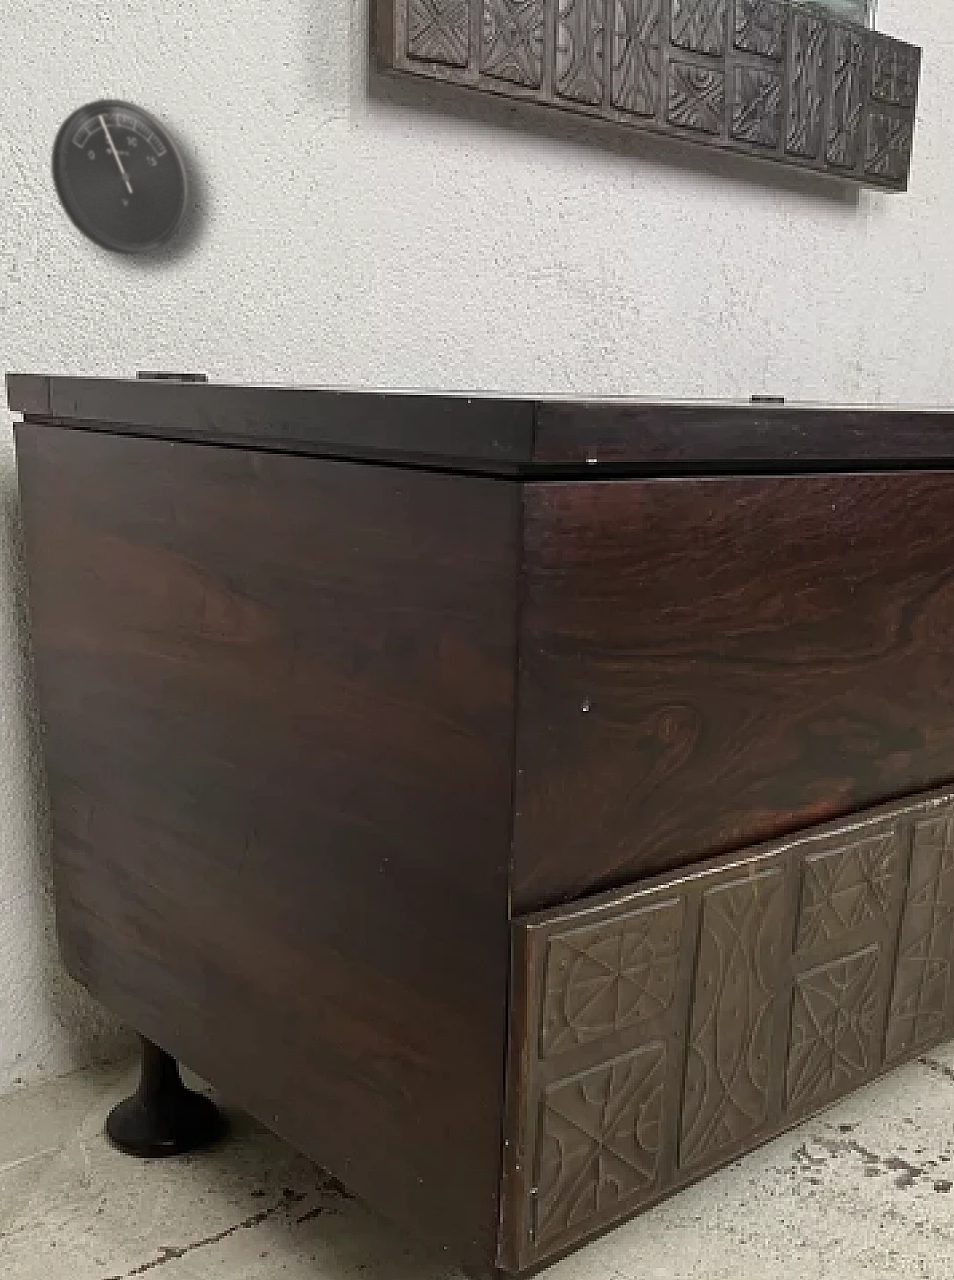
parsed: V 5
